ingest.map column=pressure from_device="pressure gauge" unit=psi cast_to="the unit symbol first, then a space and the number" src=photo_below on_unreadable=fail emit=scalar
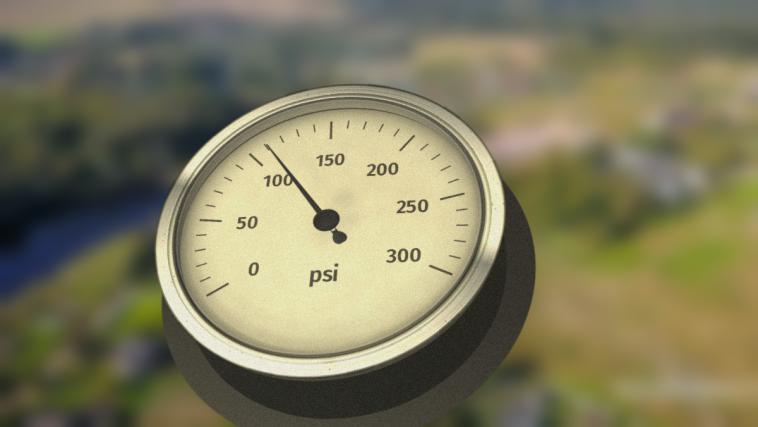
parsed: psi 110
